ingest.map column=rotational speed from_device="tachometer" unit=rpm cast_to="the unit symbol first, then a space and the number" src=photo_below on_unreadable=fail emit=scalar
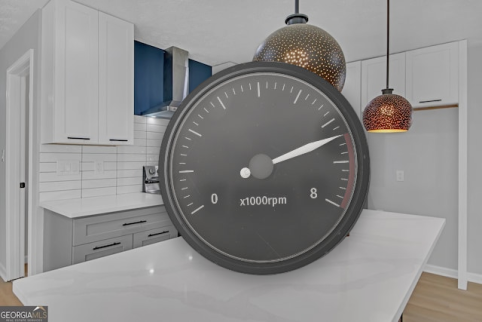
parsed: rpm 6400
